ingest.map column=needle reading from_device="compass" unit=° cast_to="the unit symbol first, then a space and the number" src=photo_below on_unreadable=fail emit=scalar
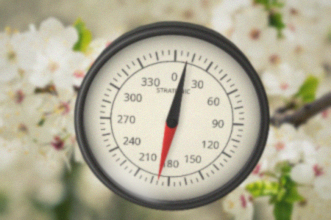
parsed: ° 190
